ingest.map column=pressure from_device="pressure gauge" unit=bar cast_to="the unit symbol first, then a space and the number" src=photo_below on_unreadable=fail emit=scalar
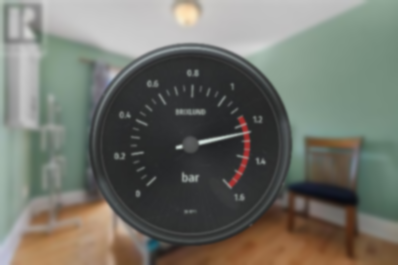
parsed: bar 1.25
